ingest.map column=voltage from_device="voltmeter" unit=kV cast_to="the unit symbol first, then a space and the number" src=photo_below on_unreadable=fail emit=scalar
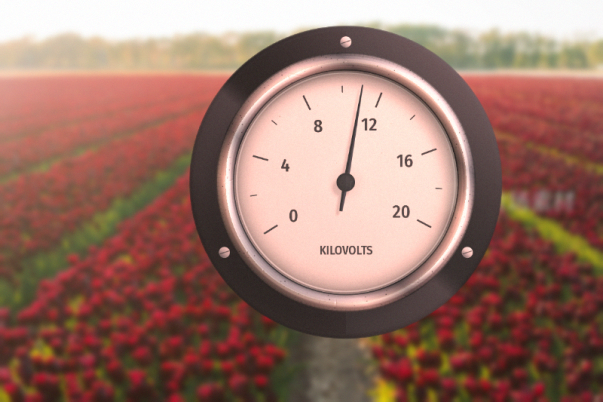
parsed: kV 11
